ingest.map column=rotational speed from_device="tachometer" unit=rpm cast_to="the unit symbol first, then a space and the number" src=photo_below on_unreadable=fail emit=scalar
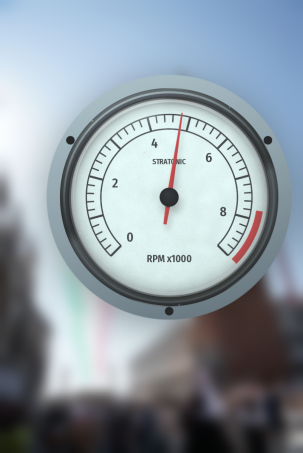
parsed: rpm 4800
